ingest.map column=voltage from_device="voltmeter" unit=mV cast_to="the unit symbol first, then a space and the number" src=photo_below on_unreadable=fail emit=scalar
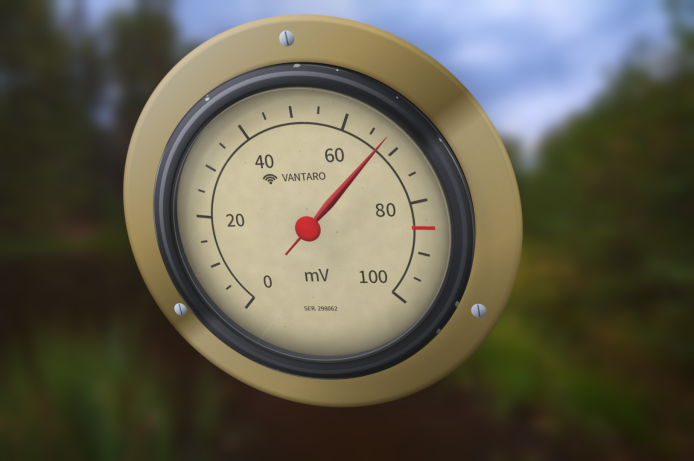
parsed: mV 67.5
